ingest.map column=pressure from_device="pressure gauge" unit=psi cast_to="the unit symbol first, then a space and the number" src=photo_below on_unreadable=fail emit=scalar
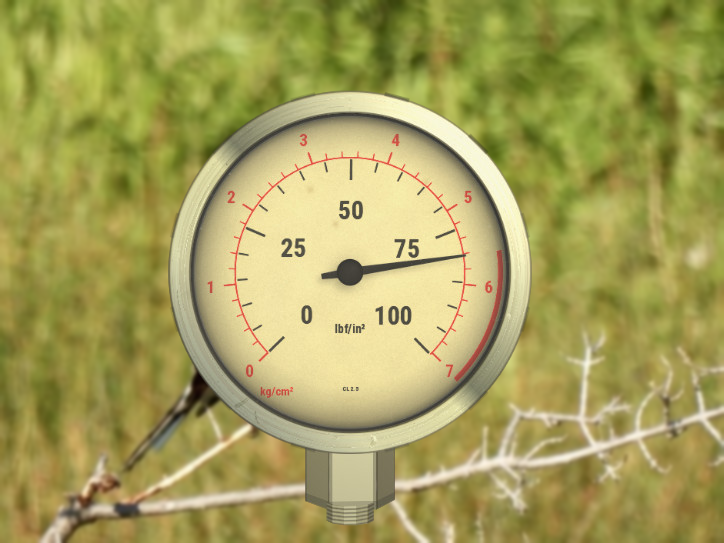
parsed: psi 80
